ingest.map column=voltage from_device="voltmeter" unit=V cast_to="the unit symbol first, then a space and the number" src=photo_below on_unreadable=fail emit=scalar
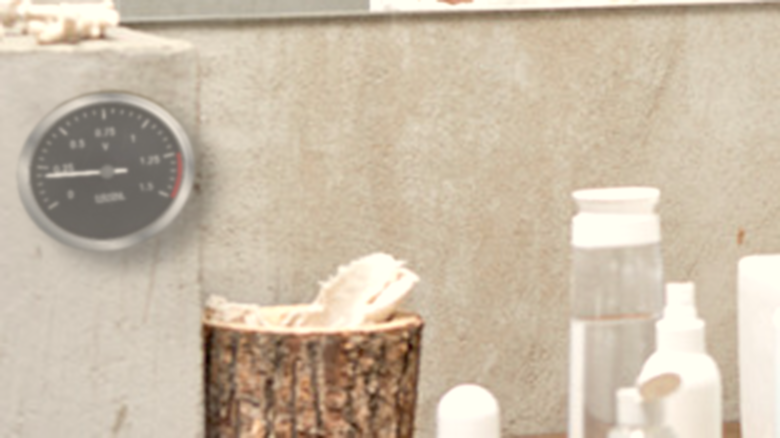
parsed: V 0.2
